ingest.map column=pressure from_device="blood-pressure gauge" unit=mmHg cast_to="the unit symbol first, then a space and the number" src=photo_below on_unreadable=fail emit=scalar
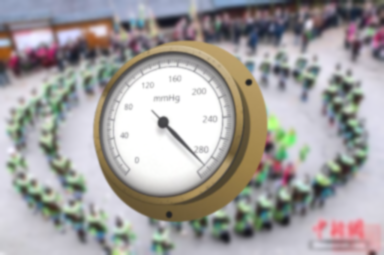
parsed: mmHg 290
